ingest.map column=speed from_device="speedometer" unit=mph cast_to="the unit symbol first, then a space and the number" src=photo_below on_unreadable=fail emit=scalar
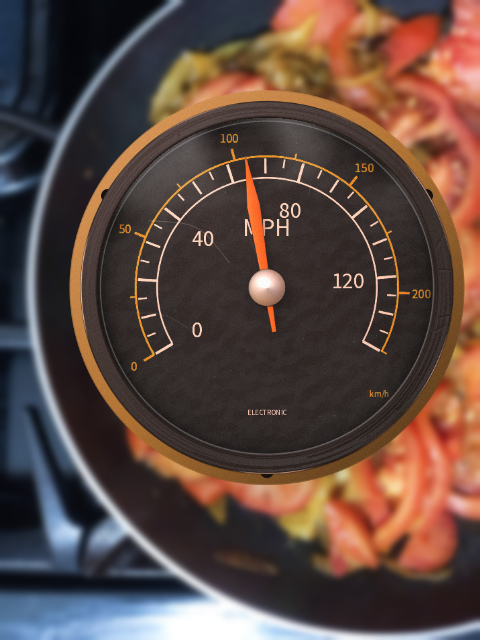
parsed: mph 65
